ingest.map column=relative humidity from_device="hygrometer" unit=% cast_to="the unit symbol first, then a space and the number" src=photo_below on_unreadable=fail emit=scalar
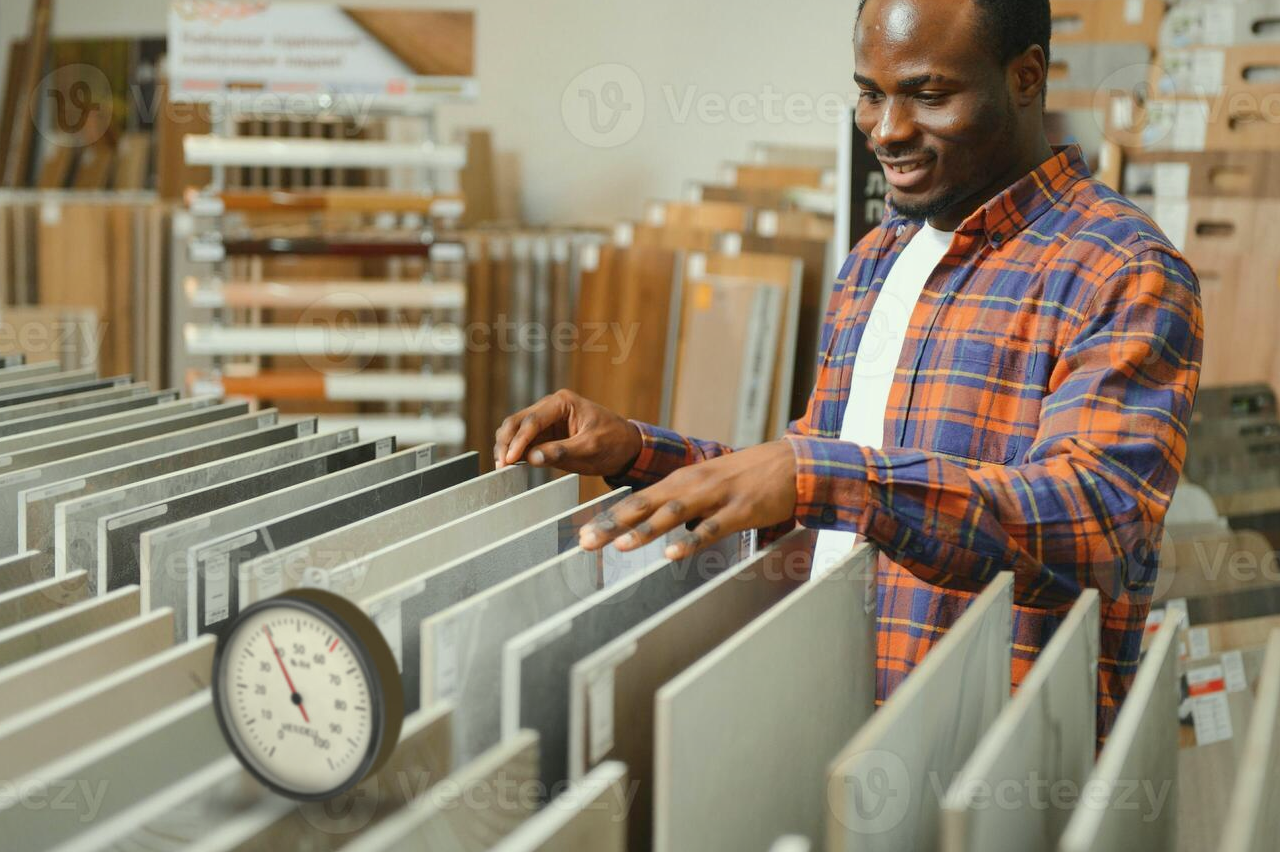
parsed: % 40
